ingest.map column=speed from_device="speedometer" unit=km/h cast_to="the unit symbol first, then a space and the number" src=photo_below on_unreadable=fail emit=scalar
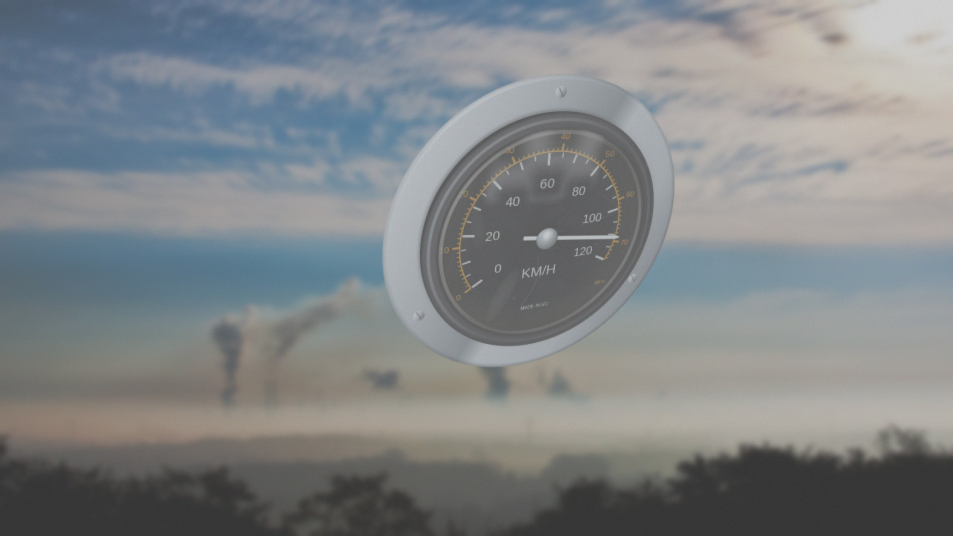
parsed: km/h 110
